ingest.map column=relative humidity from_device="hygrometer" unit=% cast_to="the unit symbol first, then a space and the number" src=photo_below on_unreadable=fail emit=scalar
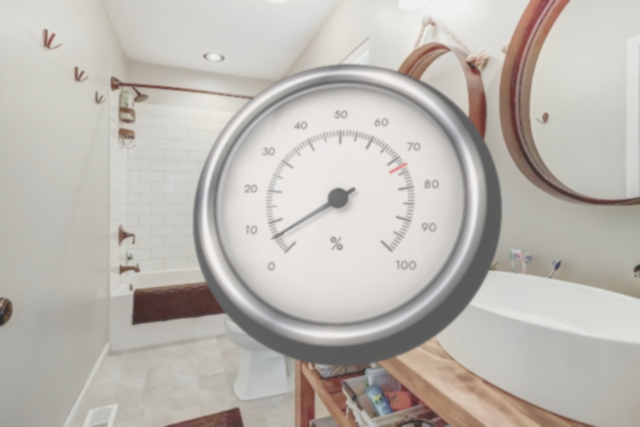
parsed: % 5
